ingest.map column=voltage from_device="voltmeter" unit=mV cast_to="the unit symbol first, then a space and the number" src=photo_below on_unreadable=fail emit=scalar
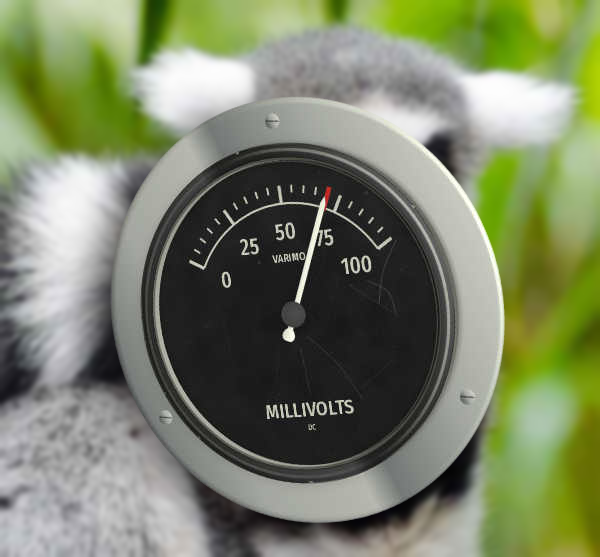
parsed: mV 70
